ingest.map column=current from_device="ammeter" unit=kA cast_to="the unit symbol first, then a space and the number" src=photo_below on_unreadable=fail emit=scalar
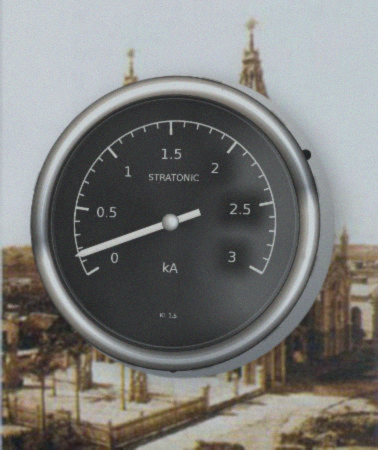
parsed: kA 0.15
